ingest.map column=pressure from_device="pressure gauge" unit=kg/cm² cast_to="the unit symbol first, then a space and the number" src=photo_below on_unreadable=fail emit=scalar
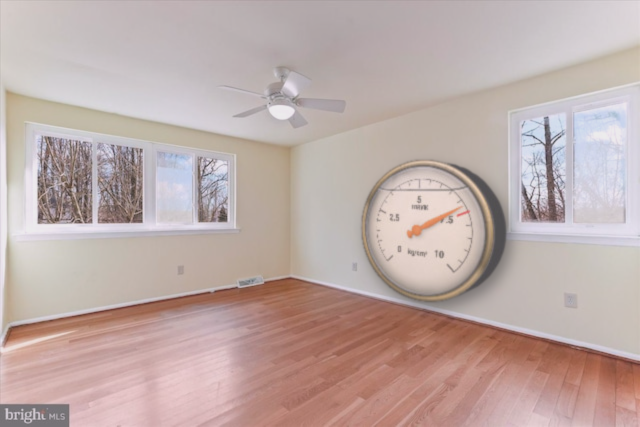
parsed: kg/cm² 7.25
